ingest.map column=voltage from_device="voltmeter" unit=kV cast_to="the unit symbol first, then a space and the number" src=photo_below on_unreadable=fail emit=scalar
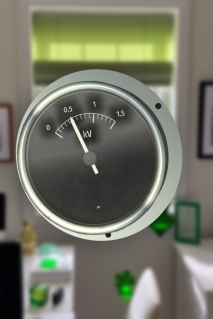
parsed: kV 0.5
